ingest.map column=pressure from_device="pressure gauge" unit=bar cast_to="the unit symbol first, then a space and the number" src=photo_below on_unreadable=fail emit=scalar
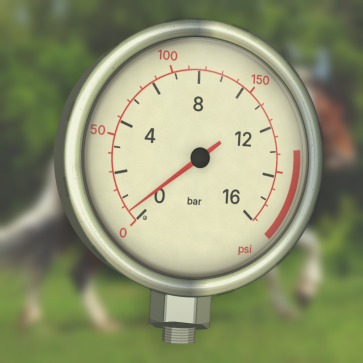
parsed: bar 0.5
